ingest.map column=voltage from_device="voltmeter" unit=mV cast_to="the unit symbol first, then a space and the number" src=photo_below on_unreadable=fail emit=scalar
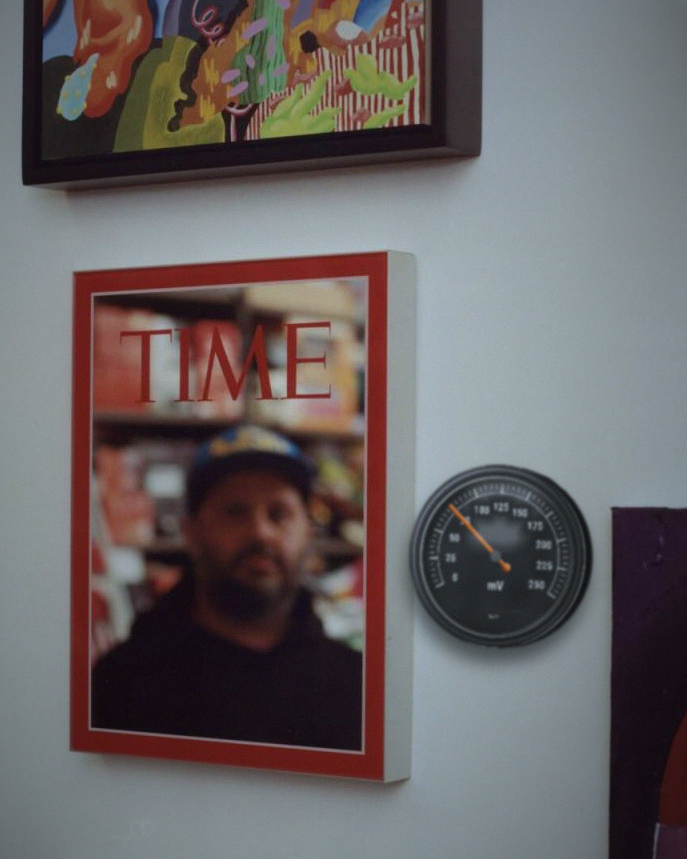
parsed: mV 75
